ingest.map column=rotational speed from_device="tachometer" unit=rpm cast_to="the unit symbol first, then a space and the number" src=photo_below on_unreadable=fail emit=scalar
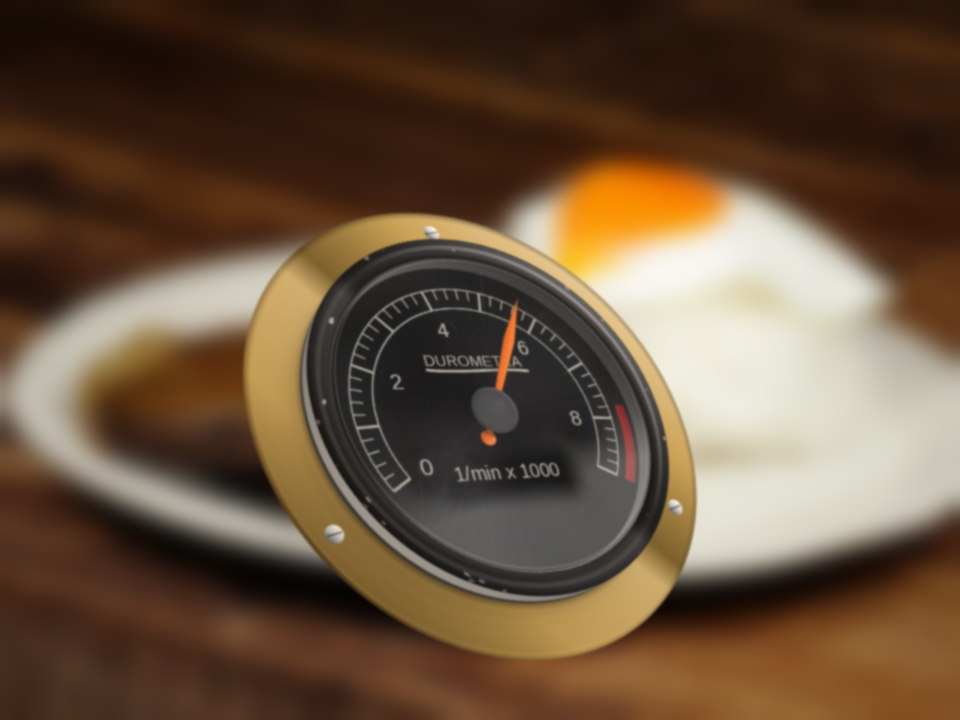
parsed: rpm 5600
